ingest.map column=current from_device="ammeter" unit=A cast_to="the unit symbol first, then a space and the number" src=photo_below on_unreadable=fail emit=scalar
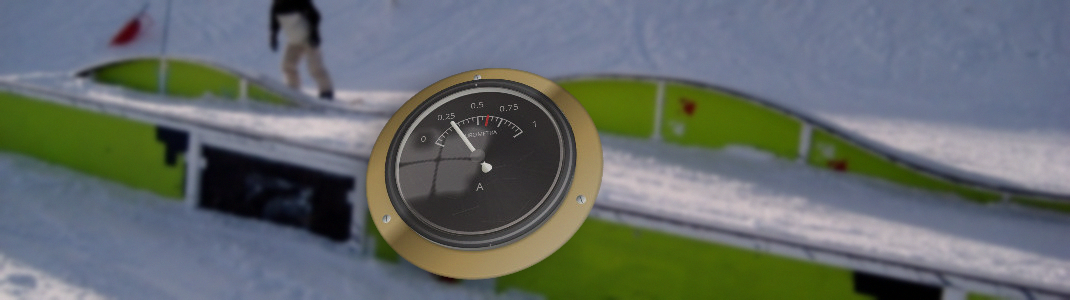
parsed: A 0.25
